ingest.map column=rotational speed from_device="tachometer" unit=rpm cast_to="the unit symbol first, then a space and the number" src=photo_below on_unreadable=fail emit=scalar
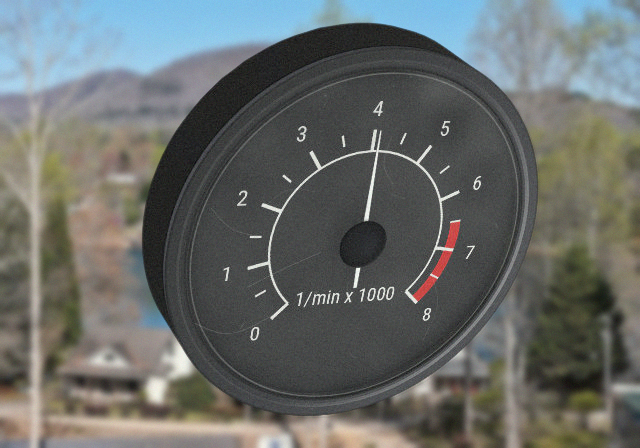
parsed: rpm 4000
